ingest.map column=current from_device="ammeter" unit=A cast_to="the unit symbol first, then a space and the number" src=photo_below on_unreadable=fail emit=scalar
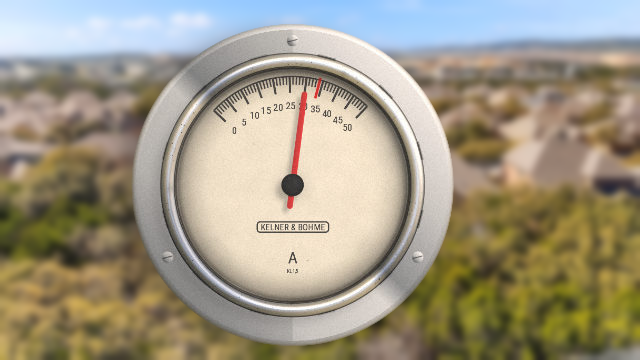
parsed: A 30
